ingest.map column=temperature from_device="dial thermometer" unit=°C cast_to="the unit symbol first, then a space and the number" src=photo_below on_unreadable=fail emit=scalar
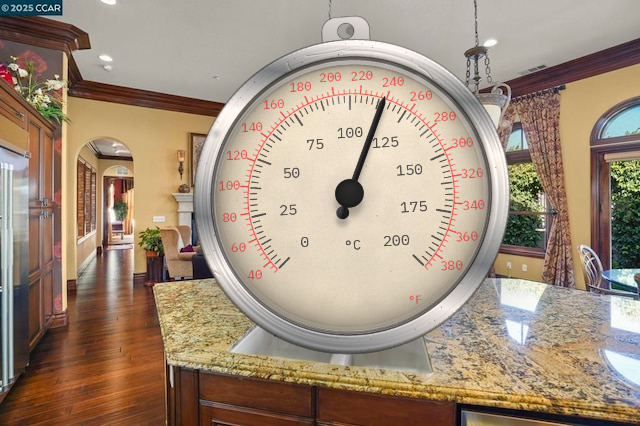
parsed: °C 115
